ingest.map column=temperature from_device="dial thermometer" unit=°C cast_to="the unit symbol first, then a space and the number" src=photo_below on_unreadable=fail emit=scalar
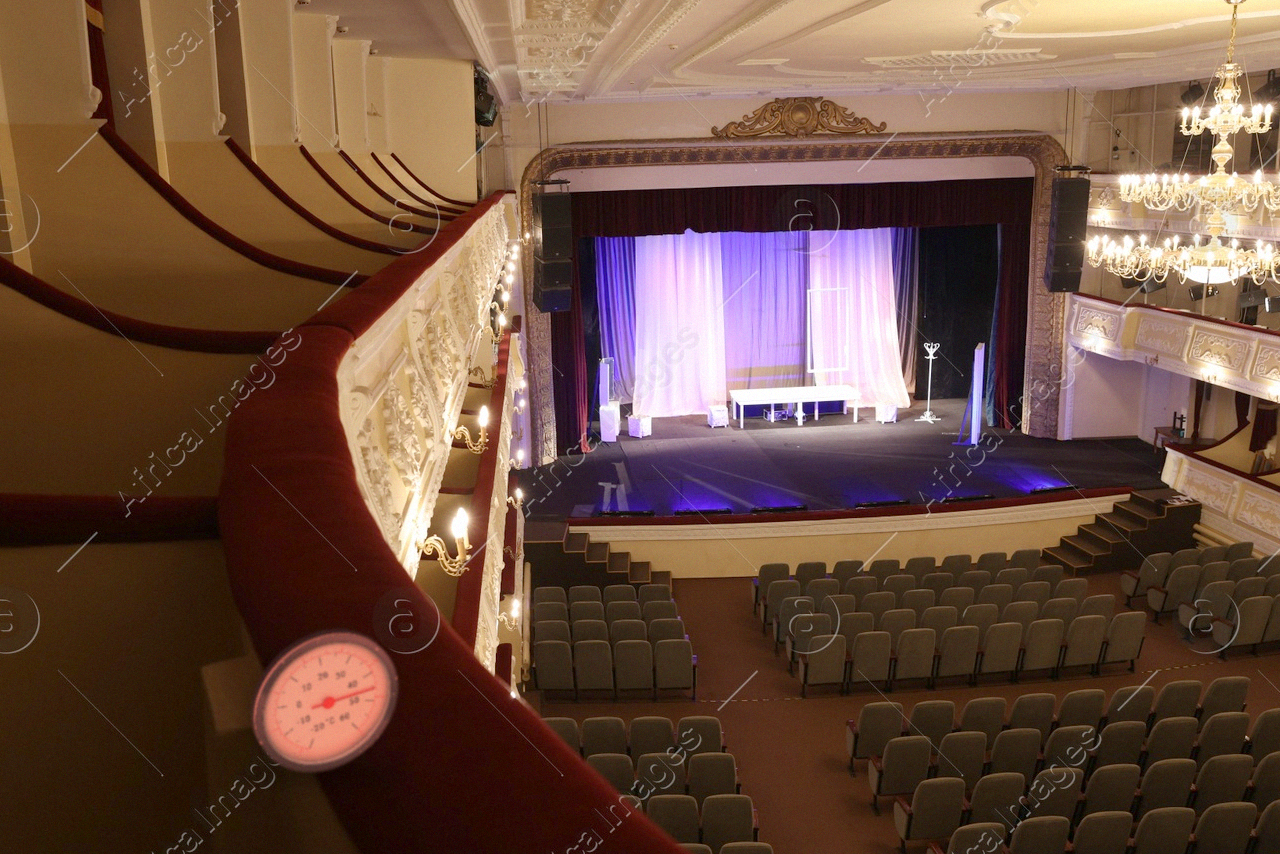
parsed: °C 45
